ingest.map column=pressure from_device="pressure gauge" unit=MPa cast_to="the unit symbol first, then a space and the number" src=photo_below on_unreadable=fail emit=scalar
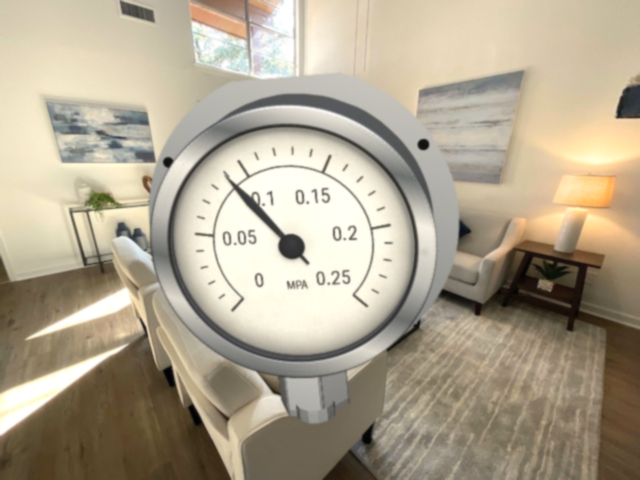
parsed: MPa 0.09
